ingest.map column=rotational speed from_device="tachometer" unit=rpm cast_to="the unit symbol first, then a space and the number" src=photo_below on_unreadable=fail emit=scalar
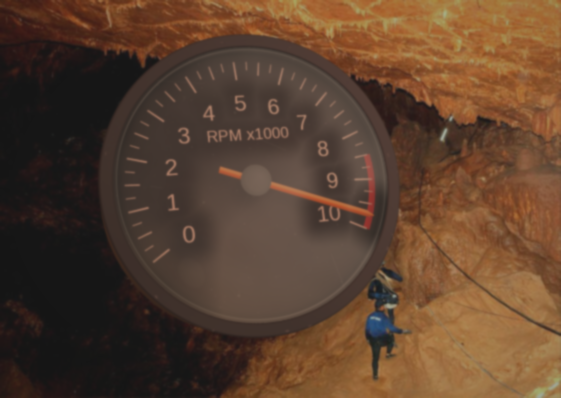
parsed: rpm 9750
